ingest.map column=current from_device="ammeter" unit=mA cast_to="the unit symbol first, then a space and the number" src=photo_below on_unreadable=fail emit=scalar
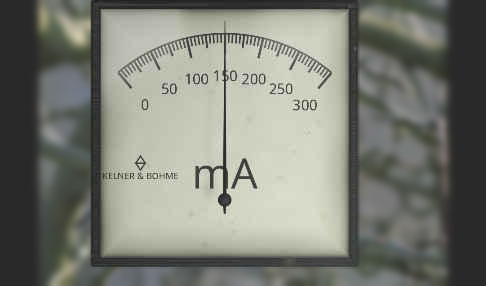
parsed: mA 150
